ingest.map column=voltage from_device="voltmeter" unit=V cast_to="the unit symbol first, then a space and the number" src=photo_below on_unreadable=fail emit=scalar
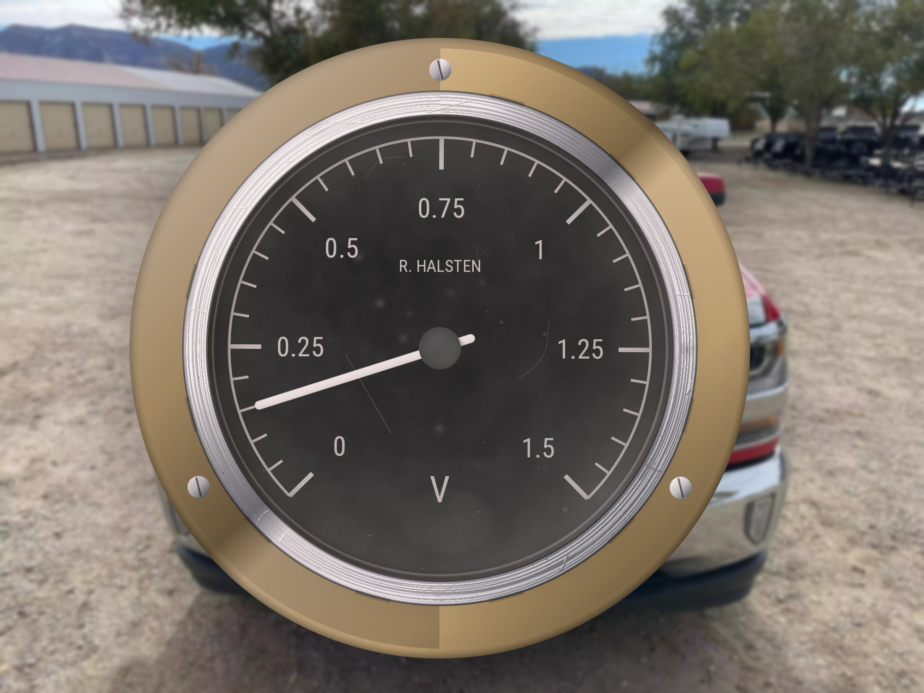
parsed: V 0.15
